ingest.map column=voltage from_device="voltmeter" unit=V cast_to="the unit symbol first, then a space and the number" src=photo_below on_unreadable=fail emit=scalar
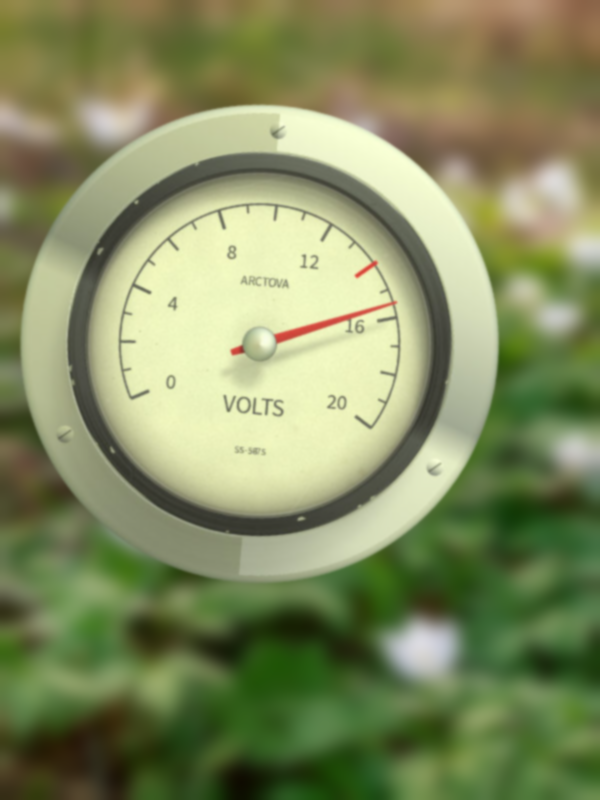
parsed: V 15.5
